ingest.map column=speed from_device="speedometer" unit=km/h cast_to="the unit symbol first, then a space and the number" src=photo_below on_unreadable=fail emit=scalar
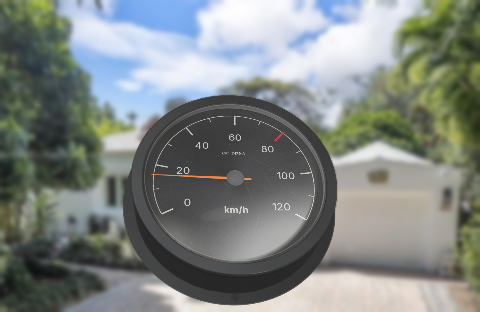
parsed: km/h 15
